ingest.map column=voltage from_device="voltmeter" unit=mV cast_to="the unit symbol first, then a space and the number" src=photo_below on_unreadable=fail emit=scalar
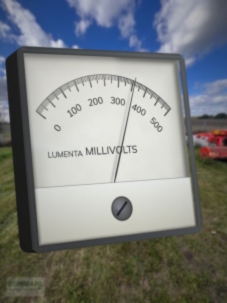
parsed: mV 350
